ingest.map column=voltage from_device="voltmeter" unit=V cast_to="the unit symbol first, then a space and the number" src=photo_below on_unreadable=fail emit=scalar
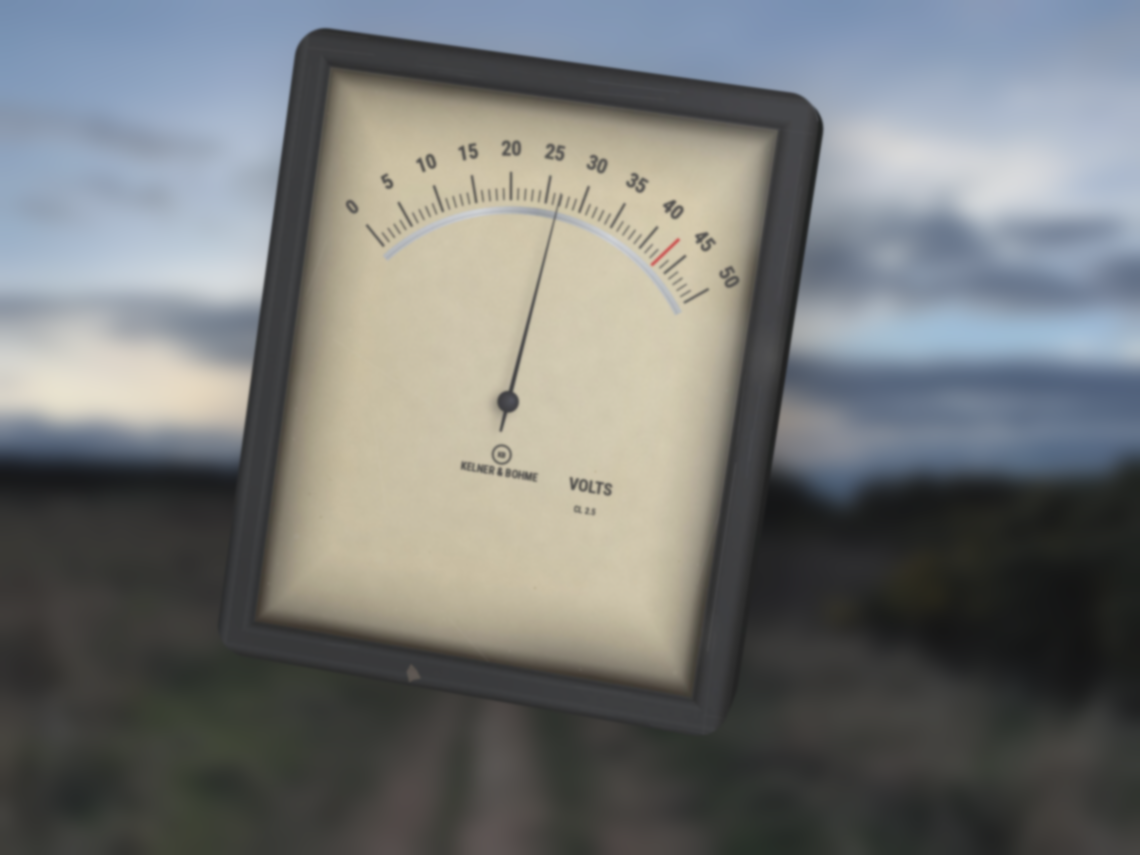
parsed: V 27
